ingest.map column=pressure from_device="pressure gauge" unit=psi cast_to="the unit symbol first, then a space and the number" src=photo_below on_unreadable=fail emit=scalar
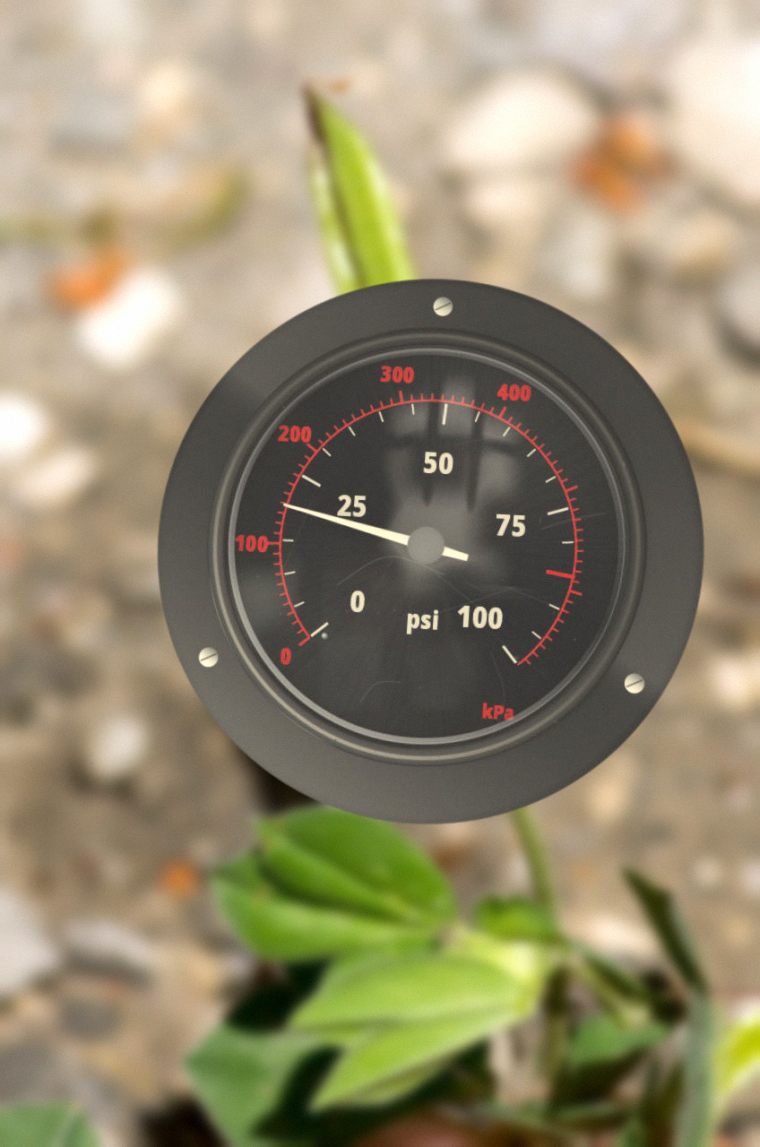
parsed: psi 20
